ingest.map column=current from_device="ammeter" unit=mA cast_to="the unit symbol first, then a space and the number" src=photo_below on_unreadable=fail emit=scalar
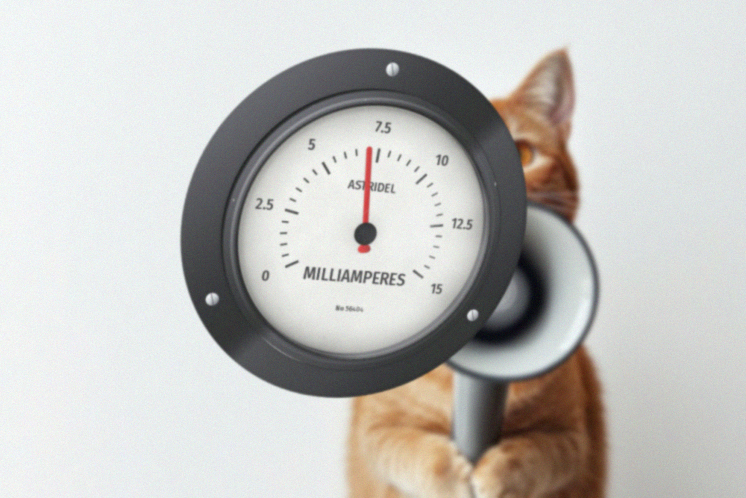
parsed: mA 7
